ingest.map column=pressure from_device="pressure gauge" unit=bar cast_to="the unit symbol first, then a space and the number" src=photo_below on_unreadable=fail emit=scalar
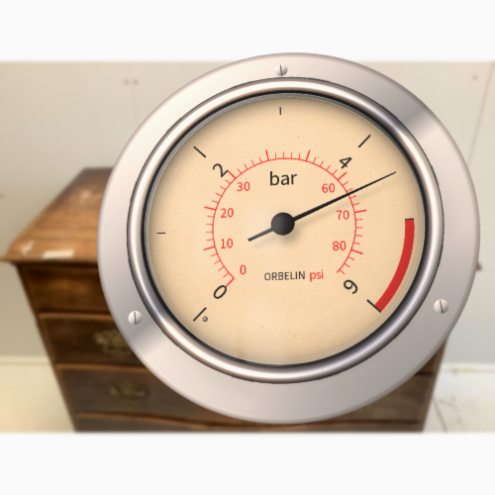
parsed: bar 4.5
